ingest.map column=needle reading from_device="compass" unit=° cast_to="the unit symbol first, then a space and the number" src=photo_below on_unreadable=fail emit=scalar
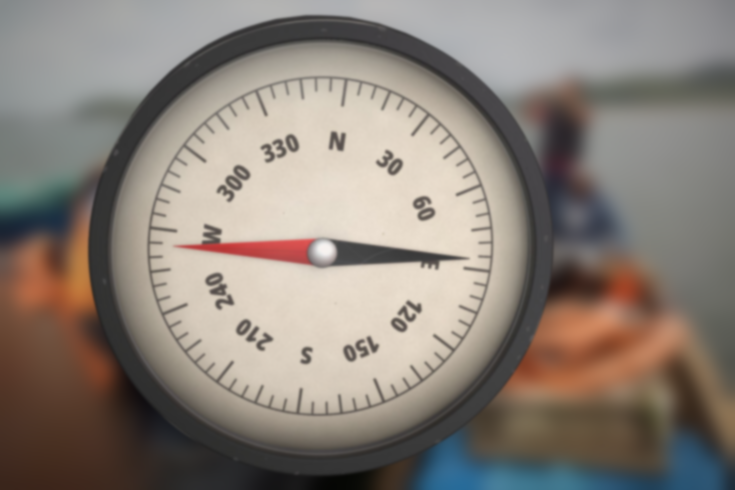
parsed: ° 265
